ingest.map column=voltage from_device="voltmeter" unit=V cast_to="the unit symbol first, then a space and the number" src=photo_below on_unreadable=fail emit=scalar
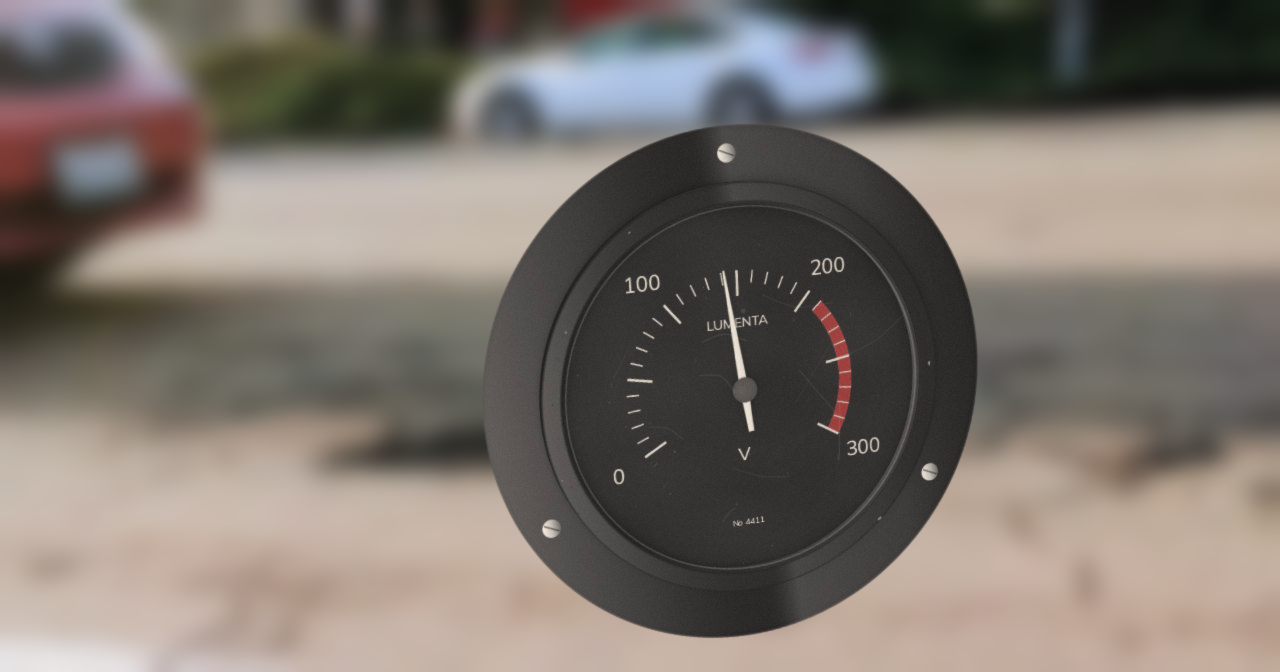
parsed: V 140
